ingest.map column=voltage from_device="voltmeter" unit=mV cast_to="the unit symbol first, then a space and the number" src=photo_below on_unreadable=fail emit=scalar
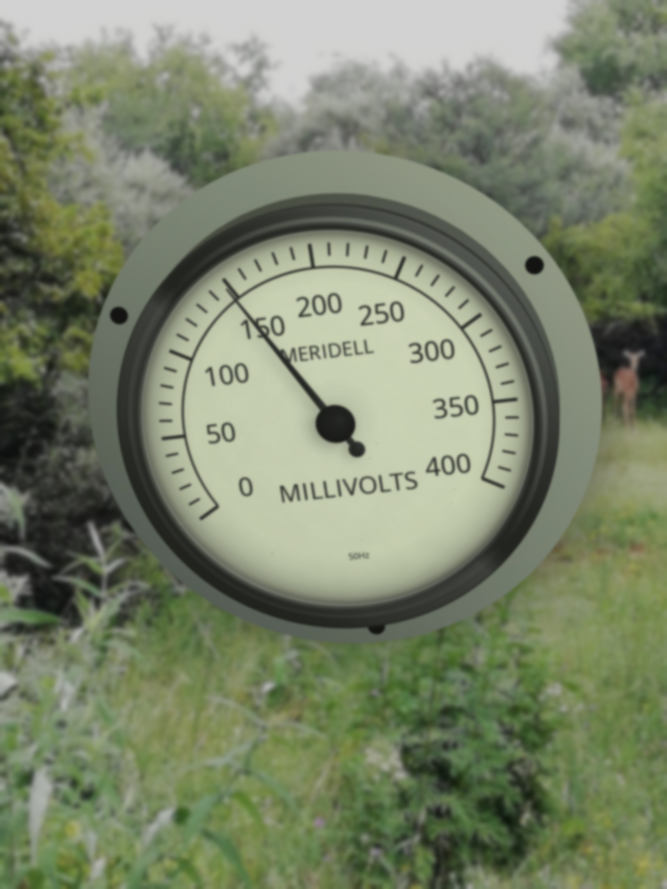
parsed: mV 150
